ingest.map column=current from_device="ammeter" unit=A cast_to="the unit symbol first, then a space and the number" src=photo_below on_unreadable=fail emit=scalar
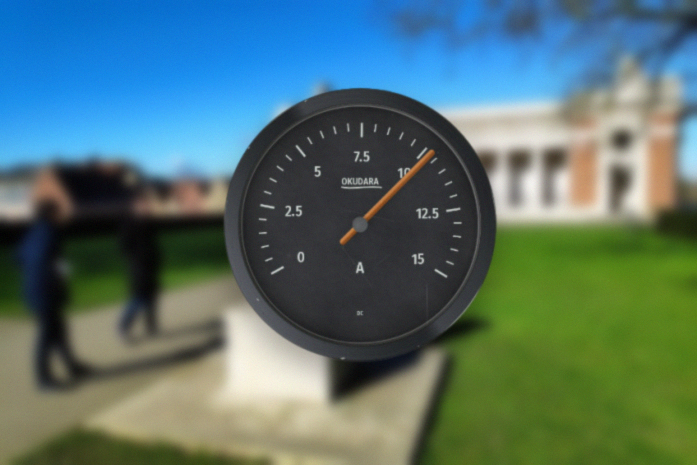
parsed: A 10.25
